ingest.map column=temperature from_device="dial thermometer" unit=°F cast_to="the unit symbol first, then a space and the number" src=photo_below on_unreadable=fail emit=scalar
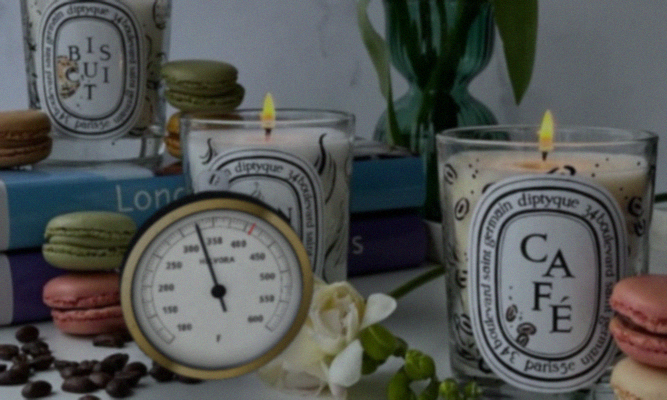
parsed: °F 325
